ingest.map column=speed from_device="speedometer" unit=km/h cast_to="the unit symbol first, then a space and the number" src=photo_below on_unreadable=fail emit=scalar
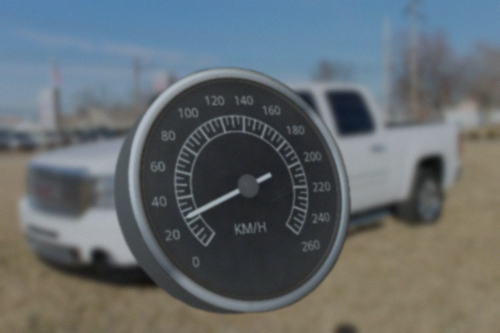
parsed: km/h 25
